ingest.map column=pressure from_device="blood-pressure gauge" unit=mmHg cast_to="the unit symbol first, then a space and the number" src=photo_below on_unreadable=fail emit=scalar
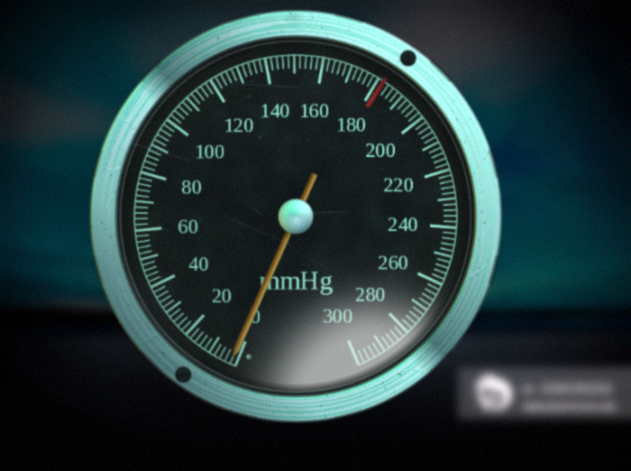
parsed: mmHg 2
